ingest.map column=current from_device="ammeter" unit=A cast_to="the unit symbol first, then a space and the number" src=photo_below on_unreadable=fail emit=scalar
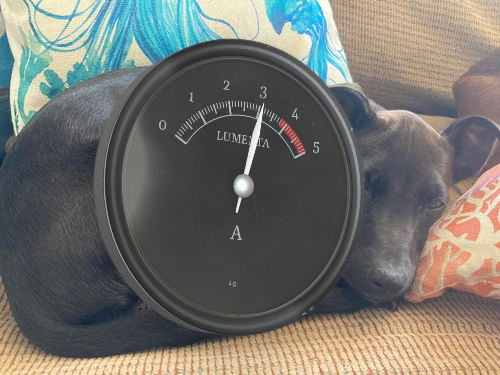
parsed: A 3
